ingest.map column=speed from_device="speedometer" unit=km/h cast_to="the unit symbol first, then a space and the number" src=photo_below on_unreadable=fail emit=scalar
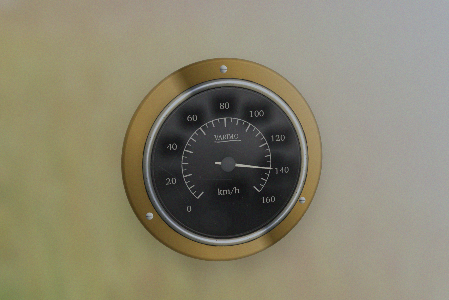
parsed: km/h 140
